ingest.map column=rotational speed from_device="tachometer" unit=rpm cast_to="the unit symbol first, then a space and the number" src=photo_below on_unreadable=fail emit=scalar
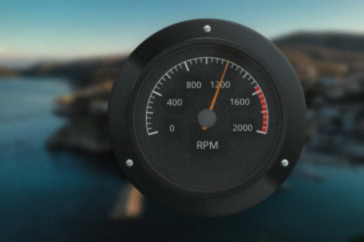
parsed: rpm 1200
